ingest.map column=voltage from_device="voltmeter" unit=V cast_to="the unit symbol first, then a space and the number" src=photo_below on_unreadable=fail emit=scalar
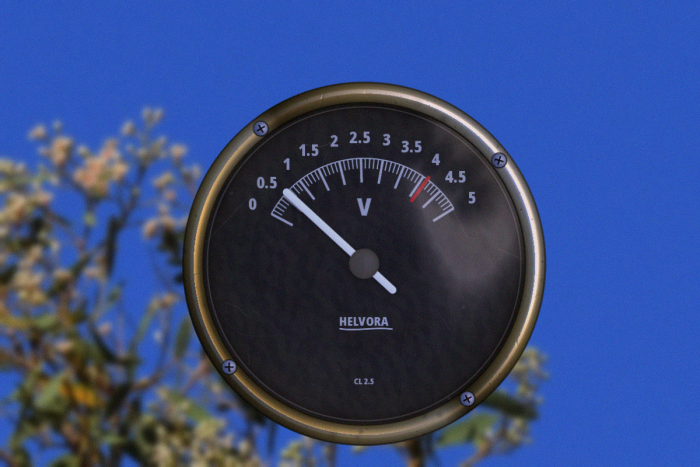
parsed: V 0.6
